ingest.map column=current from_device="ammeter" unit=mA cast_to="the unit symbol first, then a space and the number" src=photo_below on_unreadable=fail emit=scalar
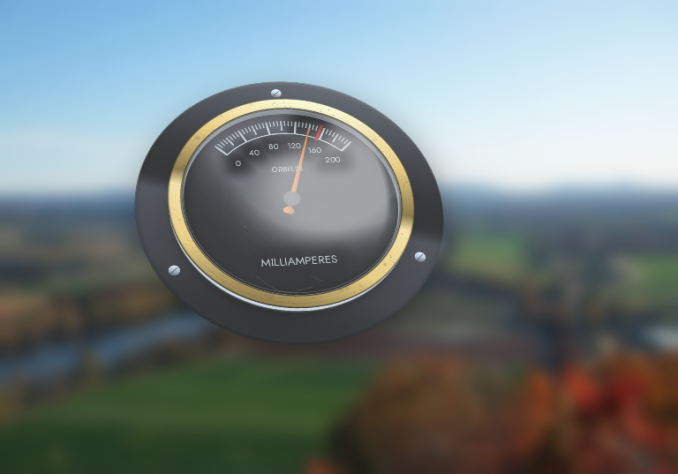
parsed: mA 140
